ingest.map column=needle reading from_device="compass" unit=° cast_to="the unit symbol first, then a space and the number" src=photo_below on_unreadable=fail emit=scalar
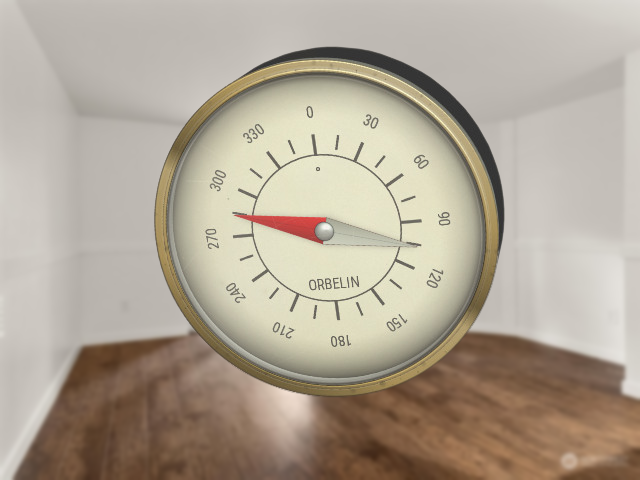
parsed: ° 285
